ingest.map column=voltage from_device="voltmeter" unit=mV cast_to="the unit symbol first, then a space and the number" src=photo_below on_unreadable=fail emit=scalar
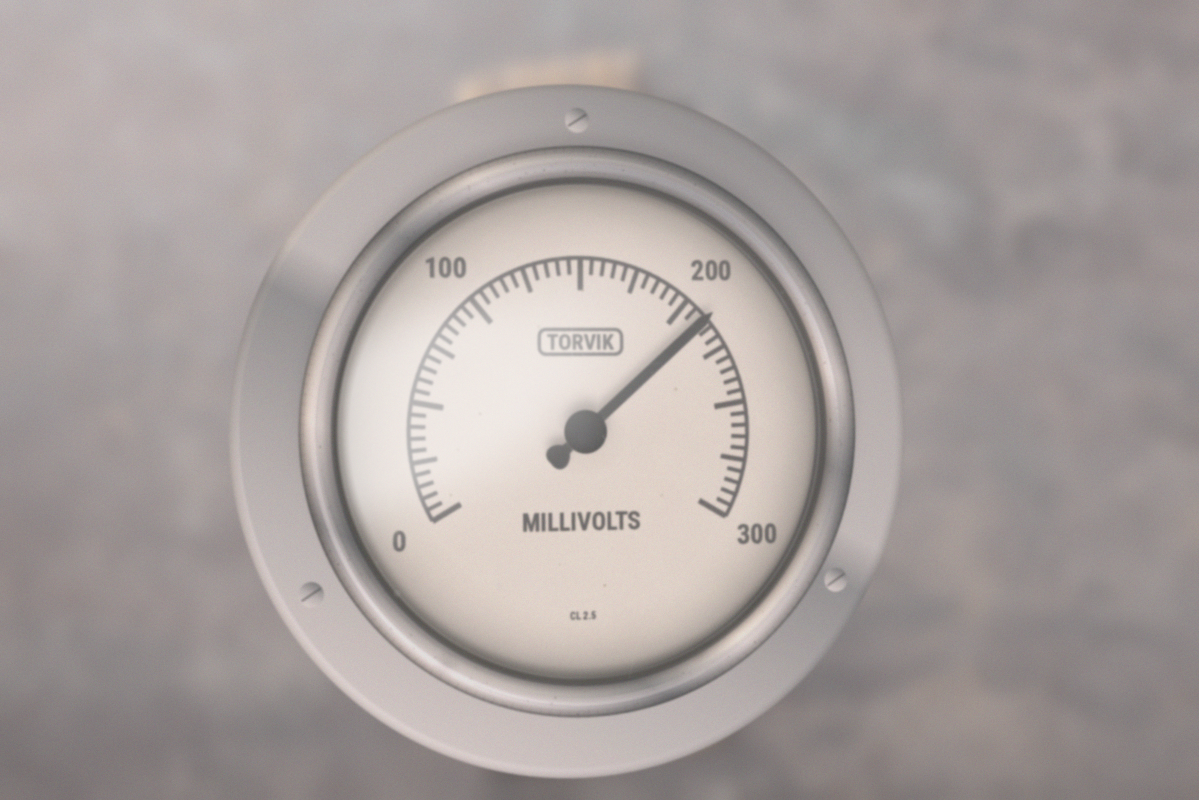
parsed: mV 210
